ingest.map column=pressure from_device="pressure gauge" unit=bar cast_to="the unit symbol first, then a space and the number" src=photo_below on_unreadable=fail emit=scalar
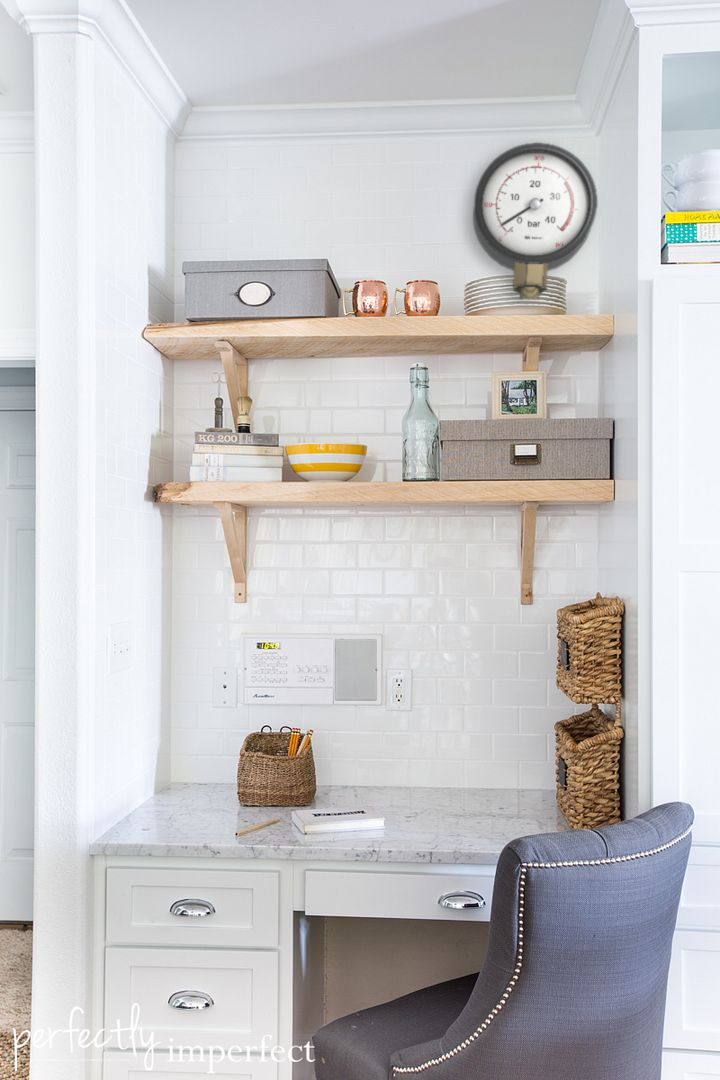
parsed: bar 2
